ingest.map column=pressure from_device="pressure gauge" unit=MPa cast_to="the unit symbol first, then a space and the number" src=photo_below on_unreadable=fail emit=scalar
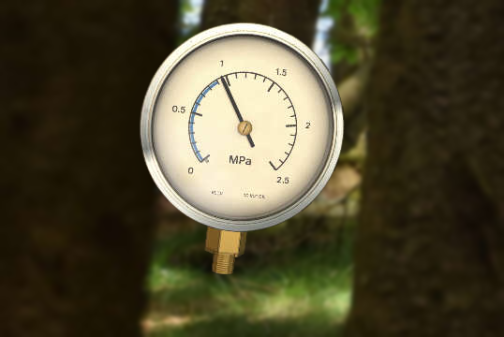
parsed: MPa 0.95
